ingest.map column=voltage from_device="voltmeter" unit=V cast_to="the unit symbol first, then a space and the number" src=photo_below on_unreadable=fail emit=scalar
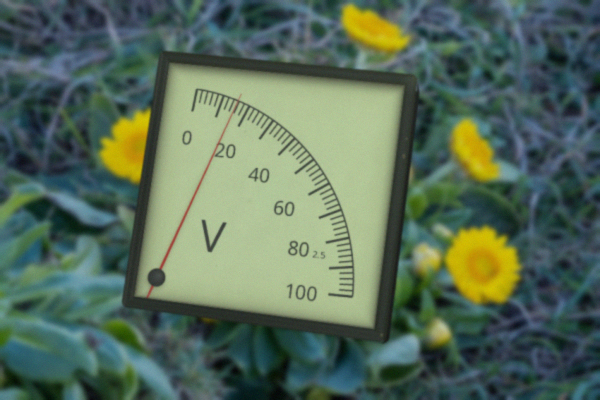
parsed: V 16
